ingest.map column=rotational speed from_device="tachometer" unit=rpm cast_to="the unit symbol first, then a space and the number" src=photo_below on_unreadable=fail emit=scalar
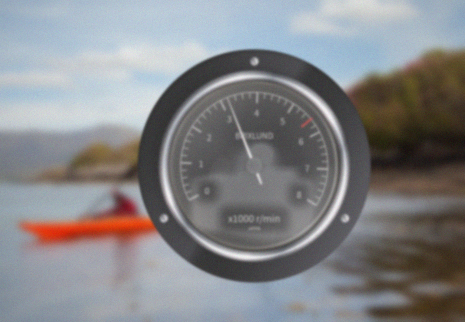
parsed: rpm 3200
